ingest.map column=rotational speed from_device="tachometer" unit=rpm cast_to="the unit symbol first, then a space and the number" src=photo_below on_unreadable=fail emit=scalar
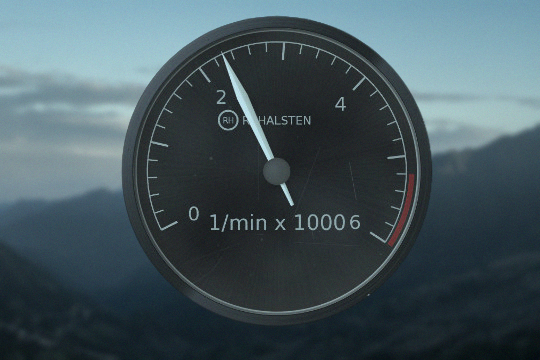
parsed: rpm 2300
